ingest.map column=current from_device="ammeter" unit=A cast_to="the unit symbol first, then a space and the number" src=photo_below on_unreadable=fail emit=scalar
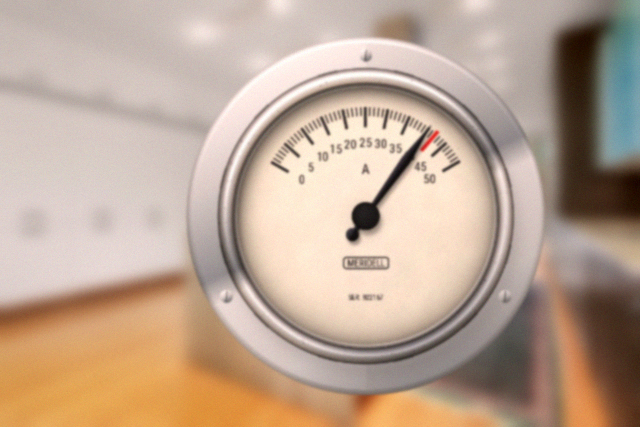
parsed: A 40
